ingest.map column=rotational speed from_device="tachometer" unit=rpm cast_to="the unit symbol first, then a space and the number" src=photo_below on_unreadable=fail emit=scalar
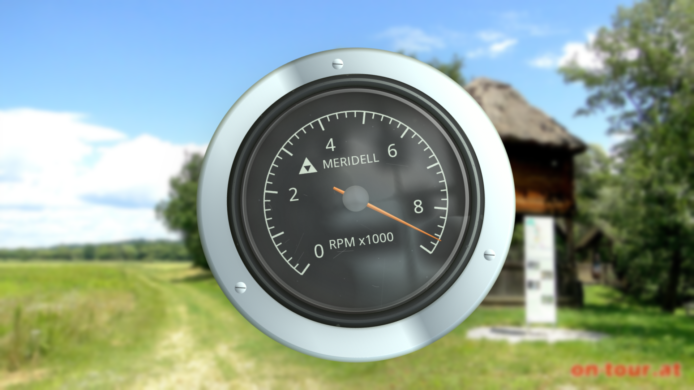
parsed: rpm 8700
